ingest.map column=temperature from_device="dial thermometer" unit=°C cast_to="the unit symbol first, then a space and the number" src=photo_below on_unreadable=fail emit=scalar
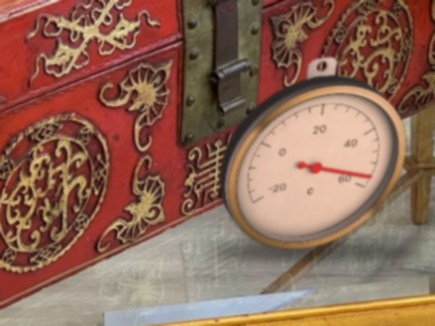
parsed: °C 56
